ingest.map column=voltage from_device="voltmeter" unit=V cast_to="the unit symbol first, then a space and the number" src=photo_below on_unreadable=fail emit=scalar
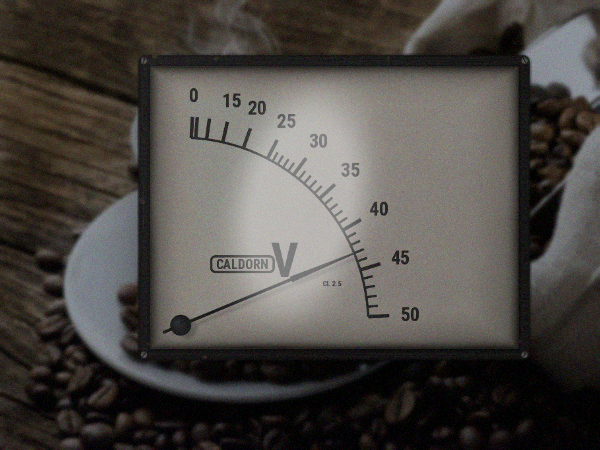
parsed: V 43
